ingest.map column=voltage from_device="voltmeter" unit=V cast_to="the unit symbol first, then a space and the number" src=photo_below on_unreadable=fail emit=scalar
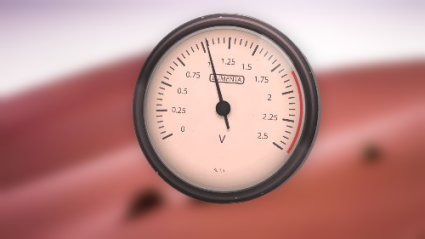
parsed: V 1.05
